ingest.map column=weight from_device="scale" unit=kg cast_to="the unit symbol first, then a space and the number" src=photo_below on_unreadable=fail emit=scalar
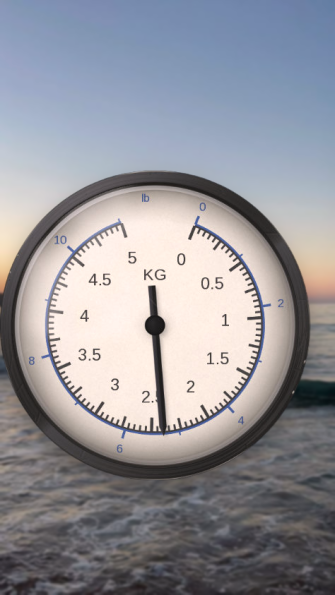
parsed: kg 2.4
